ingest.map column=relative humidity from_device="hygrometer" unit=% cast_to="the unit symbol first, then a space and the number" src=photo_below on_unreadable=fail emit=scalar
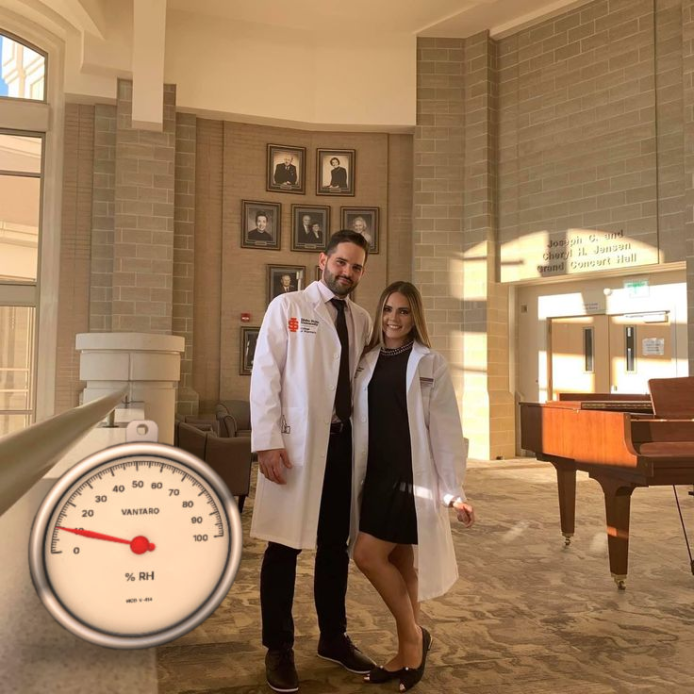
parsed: % 10
